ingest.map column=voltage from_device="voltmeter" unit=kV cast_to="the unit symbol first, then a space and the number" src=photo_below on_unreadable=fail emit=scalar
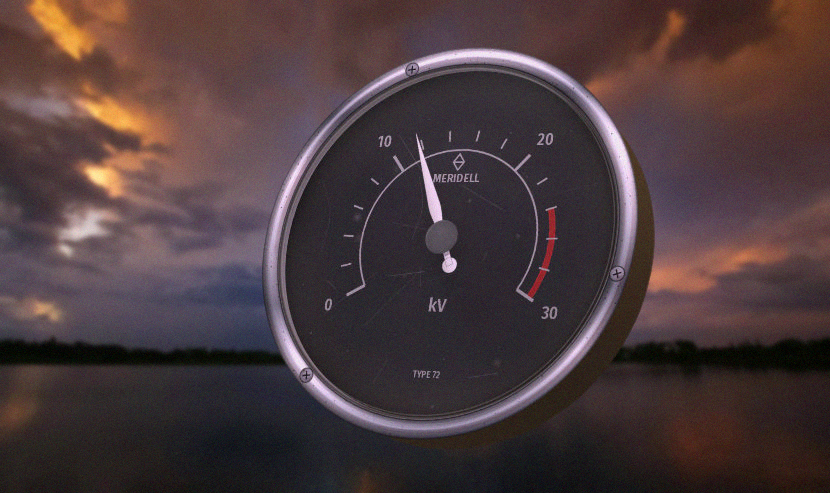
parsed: kV 12
